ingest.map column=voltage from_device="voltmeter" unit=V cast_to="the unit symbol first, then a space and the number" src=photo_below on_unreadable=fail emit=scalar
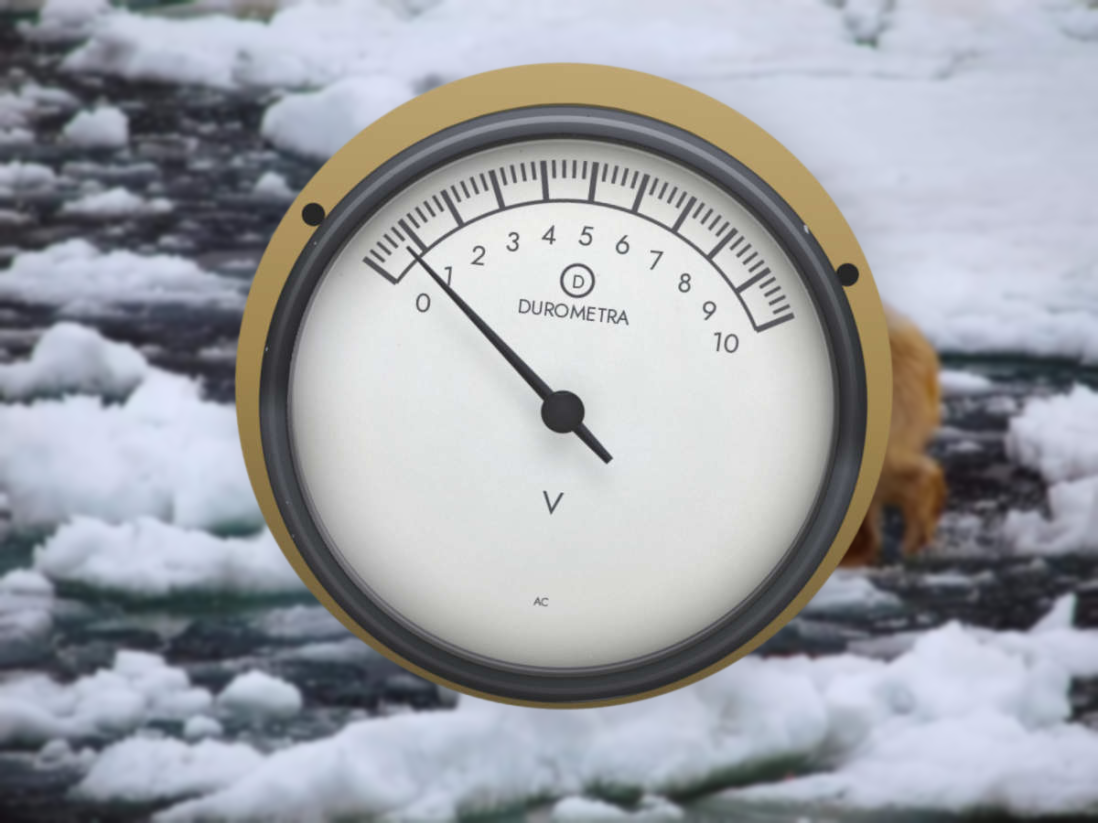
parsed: V 0.8
